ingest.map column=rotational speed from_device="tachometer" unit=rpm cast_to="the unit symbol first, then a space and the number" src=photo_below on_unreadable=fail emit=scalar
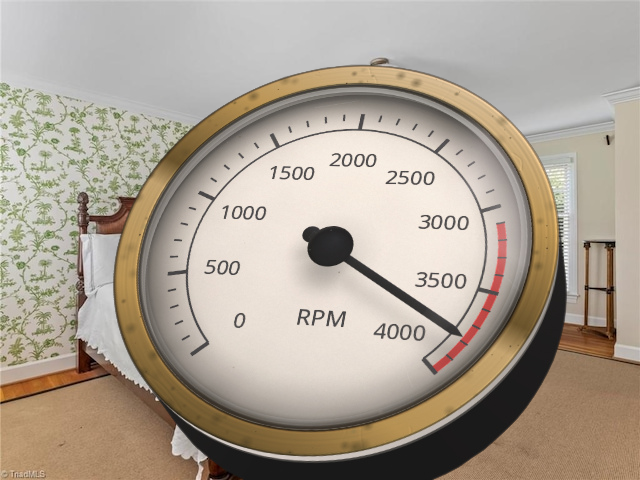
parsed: rpm 3800
